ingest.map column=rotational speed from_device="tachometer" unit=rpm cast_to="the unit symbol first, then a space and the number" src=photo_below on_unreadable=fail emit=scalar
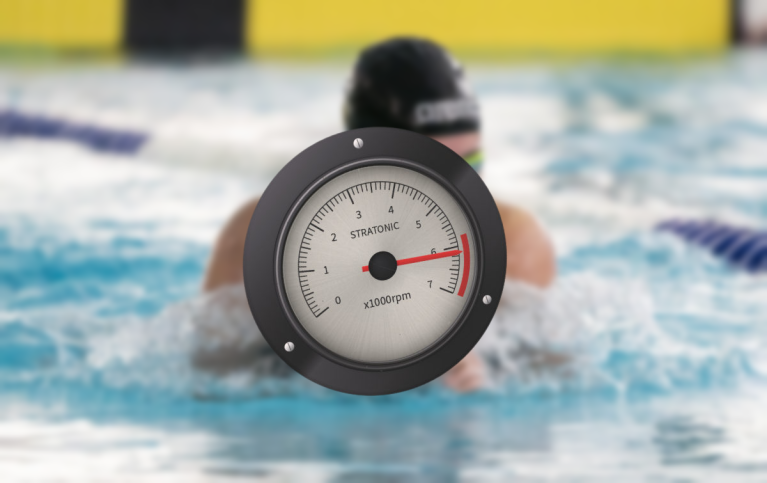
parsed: rpm 6100
